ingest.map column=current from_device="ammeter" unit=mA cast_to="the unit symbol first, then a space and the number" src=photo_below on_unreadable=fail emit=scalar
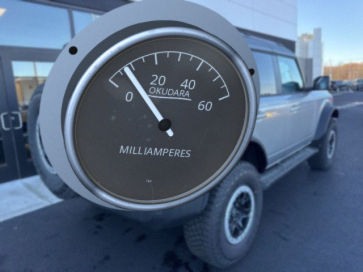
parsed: mA 7.5
